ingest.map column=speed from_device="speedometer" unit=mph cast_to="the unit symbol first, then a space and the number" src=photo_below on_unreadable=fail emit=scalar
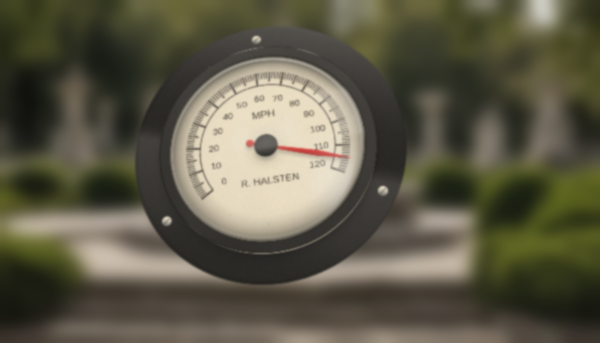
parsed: mph 115
